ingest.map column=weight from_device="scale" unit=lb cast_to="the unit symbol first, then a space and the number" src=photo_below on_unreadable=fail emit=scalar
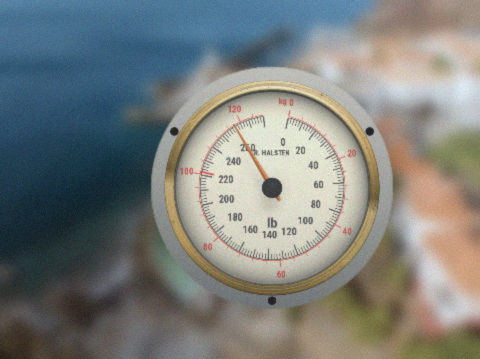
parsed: lb 260
